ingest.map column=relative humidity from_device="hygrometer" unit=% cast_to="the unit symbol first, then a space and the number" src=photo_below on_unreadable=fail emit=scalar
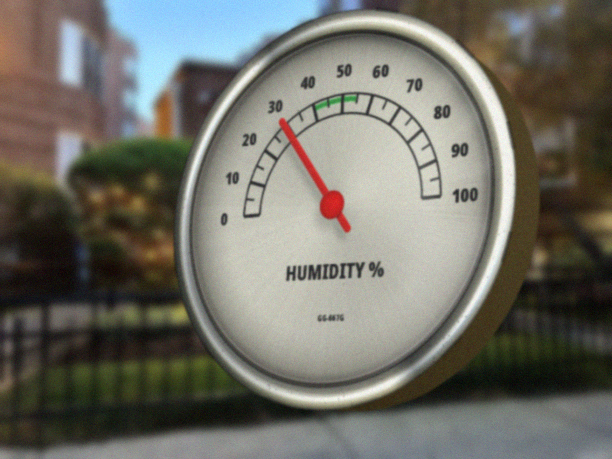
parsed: % 30
